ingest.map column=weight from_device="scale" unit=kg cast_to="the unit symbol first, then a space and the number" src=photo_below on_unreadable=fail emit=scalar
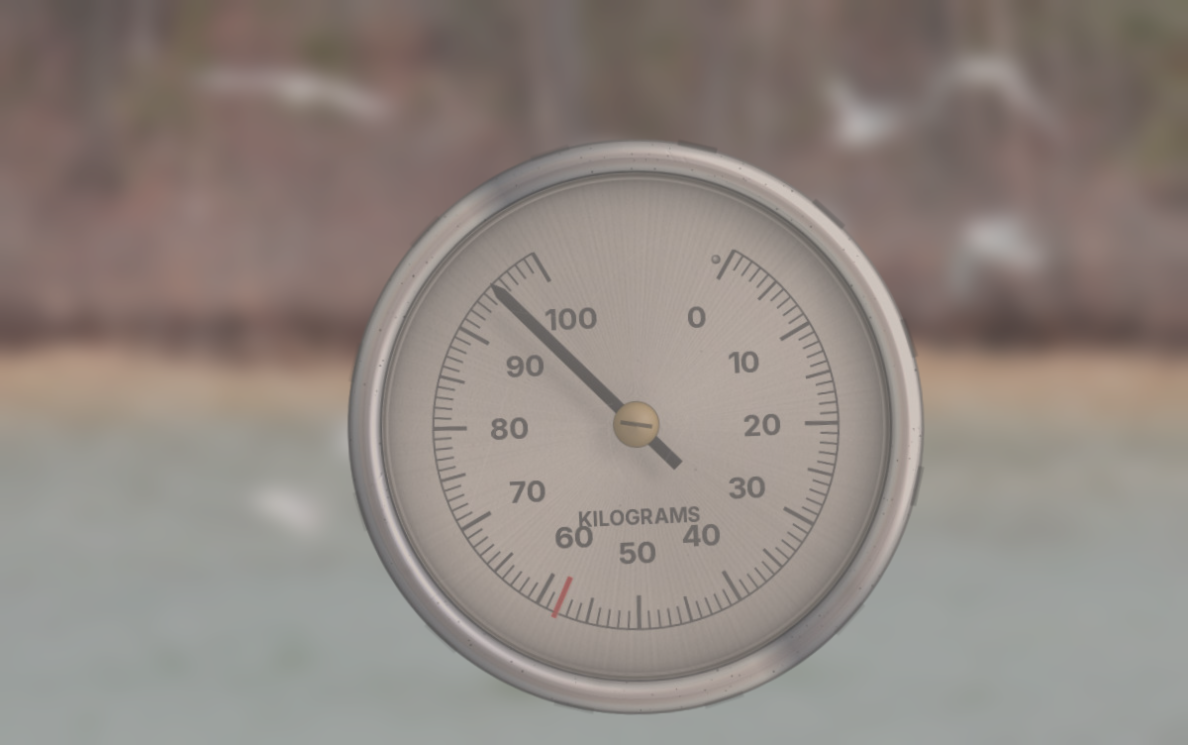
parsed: kg 95
